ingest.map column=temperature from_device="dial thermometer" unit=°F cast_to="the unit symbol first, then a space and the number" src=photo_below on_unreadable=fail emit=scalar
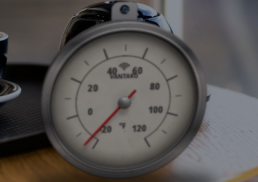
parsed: °F -15
